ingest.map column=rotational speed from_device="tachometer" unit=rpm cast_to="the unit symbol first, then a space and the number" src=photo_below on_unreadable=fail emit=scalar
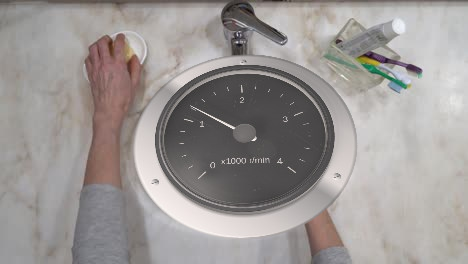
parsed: rpm 1200
